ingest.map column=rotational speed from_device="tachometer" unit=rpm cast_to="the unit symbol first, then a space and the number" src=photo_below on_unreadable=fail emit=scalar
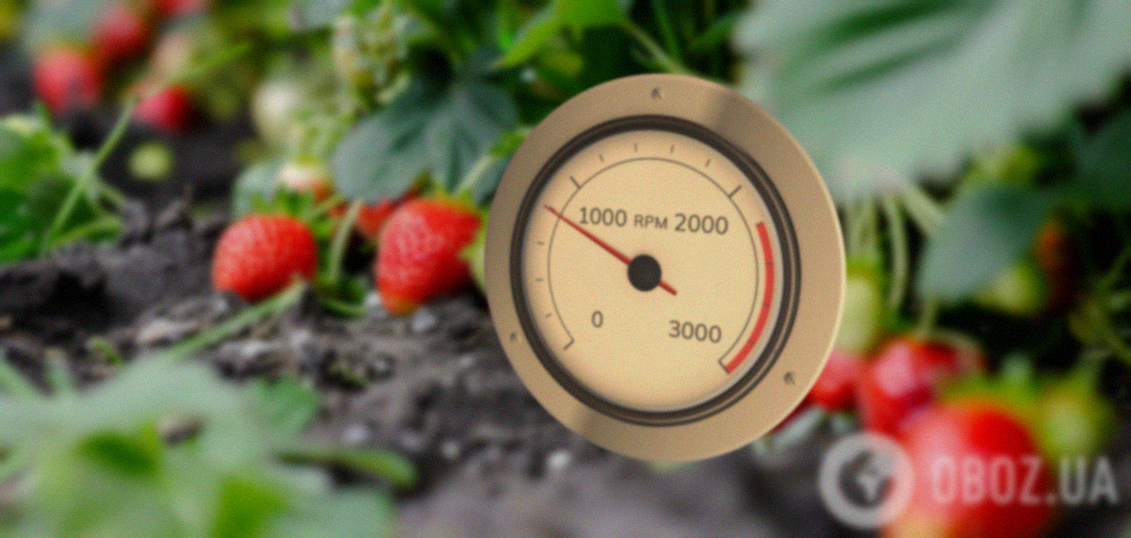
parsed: rpm 800
